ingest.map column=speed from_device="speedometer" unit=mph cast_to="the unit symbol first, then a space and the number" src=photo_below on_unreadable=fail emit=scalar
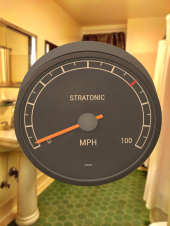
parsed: mph 2.5
